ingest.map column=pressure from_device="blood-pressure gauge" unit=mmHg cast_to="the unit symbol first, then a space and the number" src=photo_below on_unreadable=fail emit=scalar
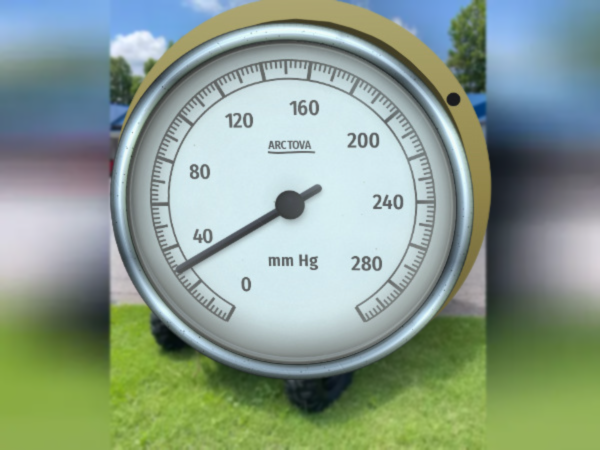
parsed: mmHg 30
